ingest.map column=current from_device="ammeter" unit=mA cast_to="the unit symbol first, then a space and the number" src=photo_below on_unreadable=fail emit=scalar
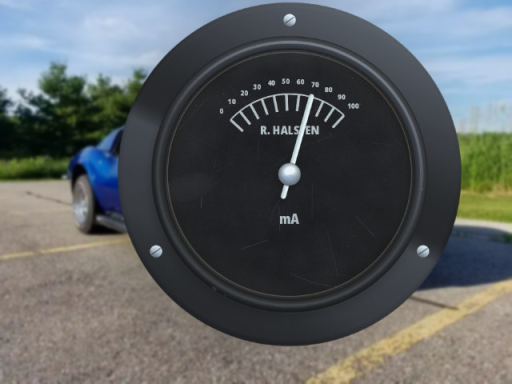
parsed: mA 70
